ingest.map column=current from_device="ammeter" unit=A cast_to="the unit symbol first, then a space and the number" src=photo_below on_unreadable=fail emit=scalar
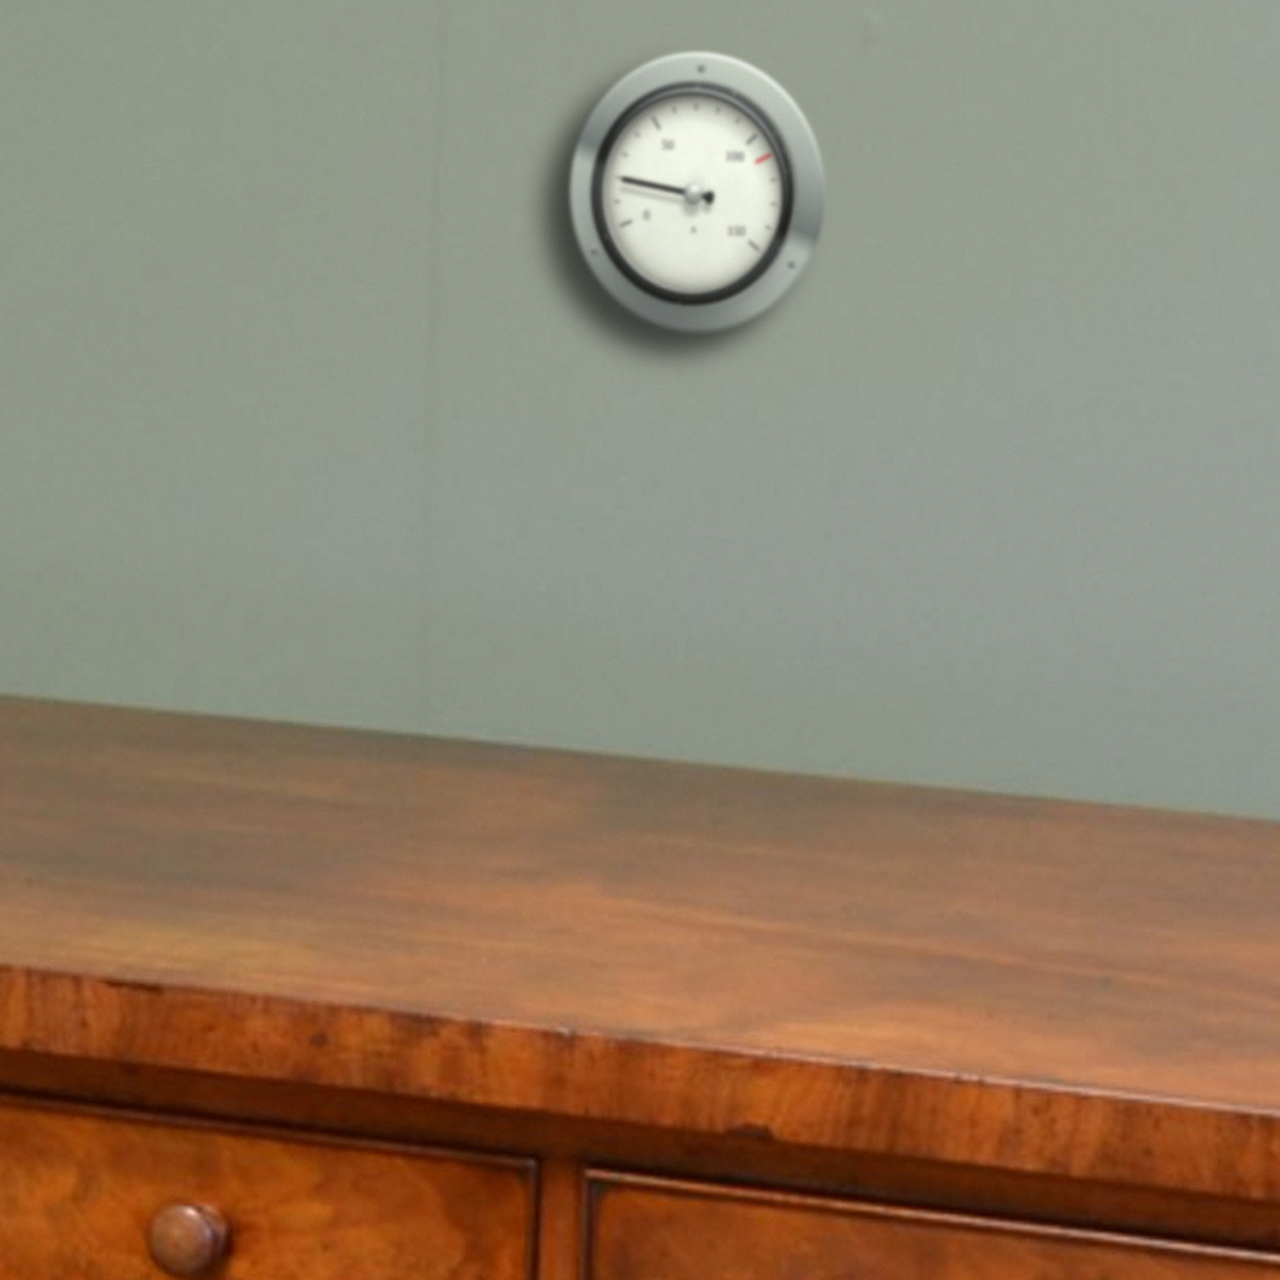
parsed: A 20
